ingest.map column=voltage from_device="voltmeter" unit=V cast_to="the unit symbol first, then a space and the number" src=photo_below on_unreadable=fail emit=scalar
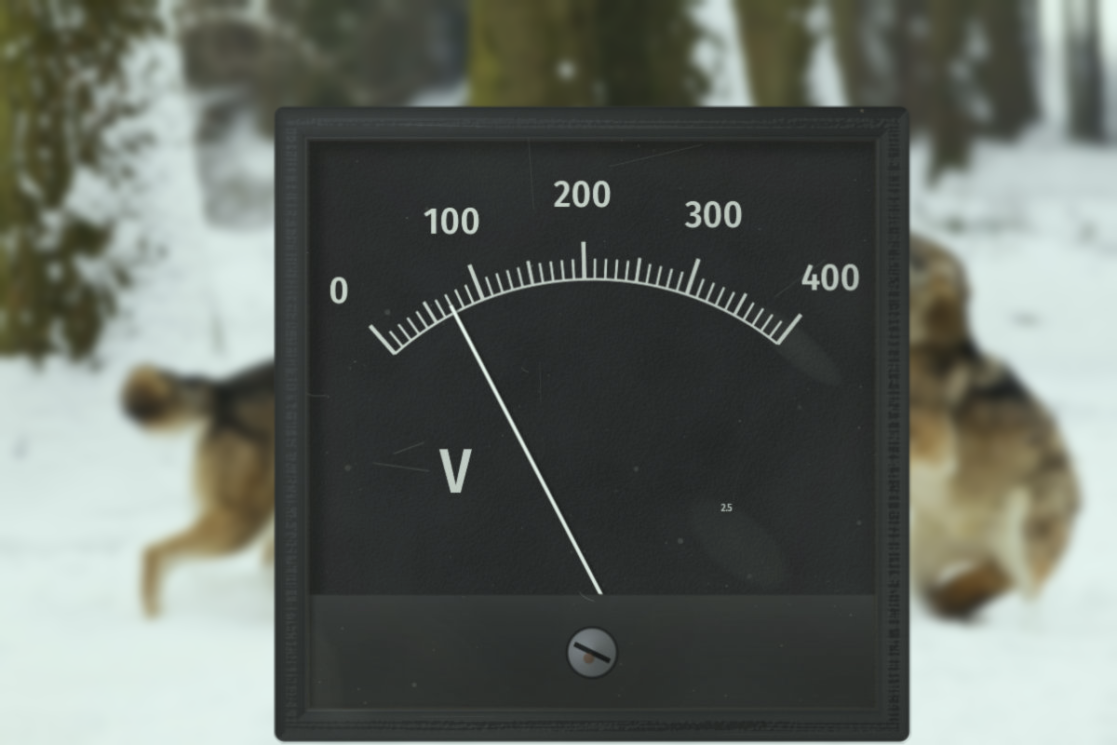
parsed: V 70
